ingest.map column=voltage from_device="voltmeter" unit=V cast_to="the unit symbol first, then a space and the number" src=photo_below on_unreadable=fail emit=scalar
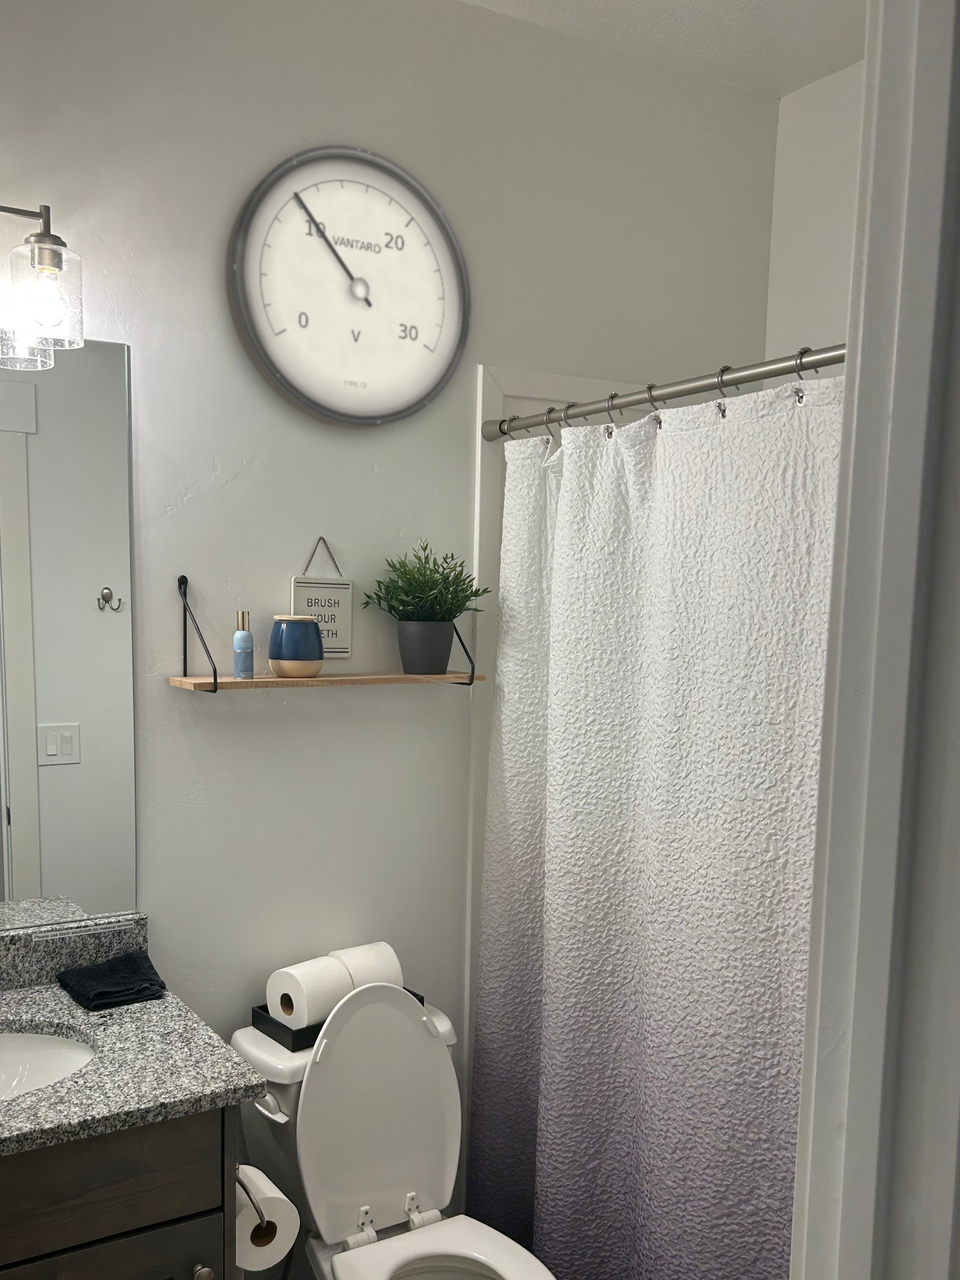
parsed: V 10
